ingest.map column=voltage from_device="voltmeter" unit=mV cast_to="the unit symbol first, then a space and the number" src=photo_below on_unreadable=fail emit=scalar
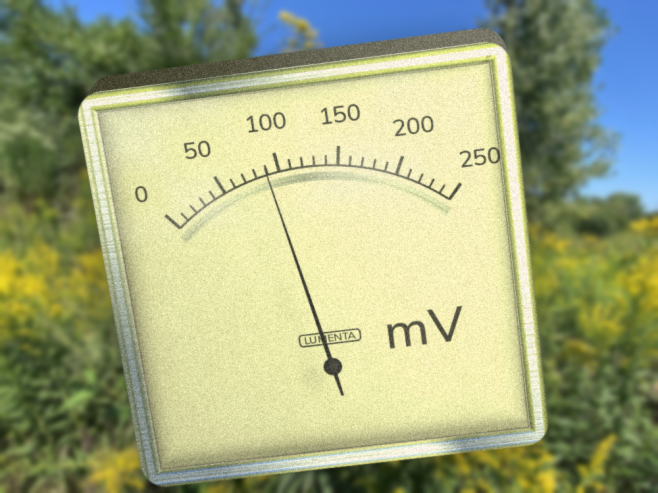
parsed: mV 90
